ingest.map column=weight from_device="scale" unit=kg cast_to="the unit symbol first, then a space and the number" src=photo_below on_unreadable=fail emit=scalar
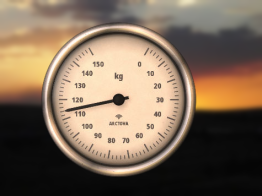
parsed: kg 114
